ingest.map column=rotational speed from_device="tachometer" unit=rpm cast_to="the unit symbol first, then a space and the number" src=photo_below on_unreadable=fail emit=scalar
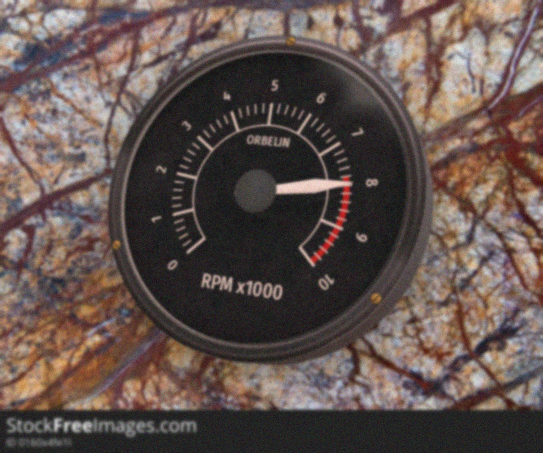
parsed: rpm 8000
